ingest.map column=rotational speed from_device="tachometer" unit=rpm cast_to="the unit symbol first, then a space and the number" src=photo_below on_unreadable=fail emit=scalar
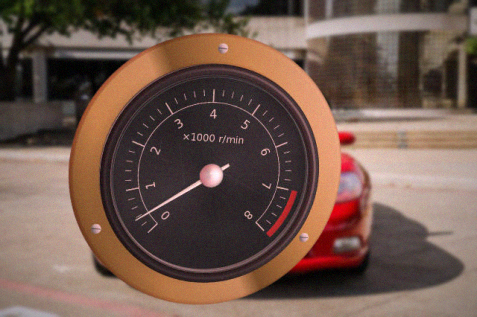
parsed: rpm 400
